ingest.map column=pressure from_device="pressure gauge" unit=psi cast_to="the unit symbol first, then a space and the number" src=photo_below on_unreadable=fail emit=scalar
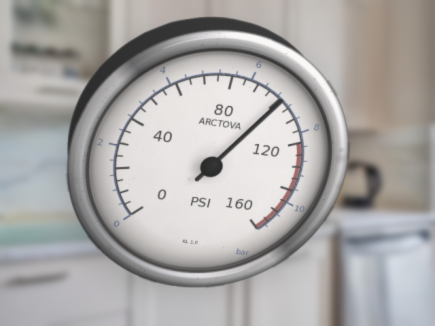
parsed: psi 100
